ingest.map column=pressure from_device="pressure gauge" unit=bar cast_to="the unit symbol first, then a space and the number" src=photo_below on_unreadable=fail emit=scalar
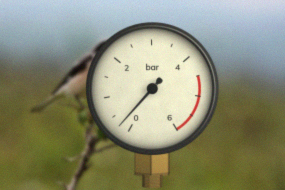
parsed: bar 0.25
